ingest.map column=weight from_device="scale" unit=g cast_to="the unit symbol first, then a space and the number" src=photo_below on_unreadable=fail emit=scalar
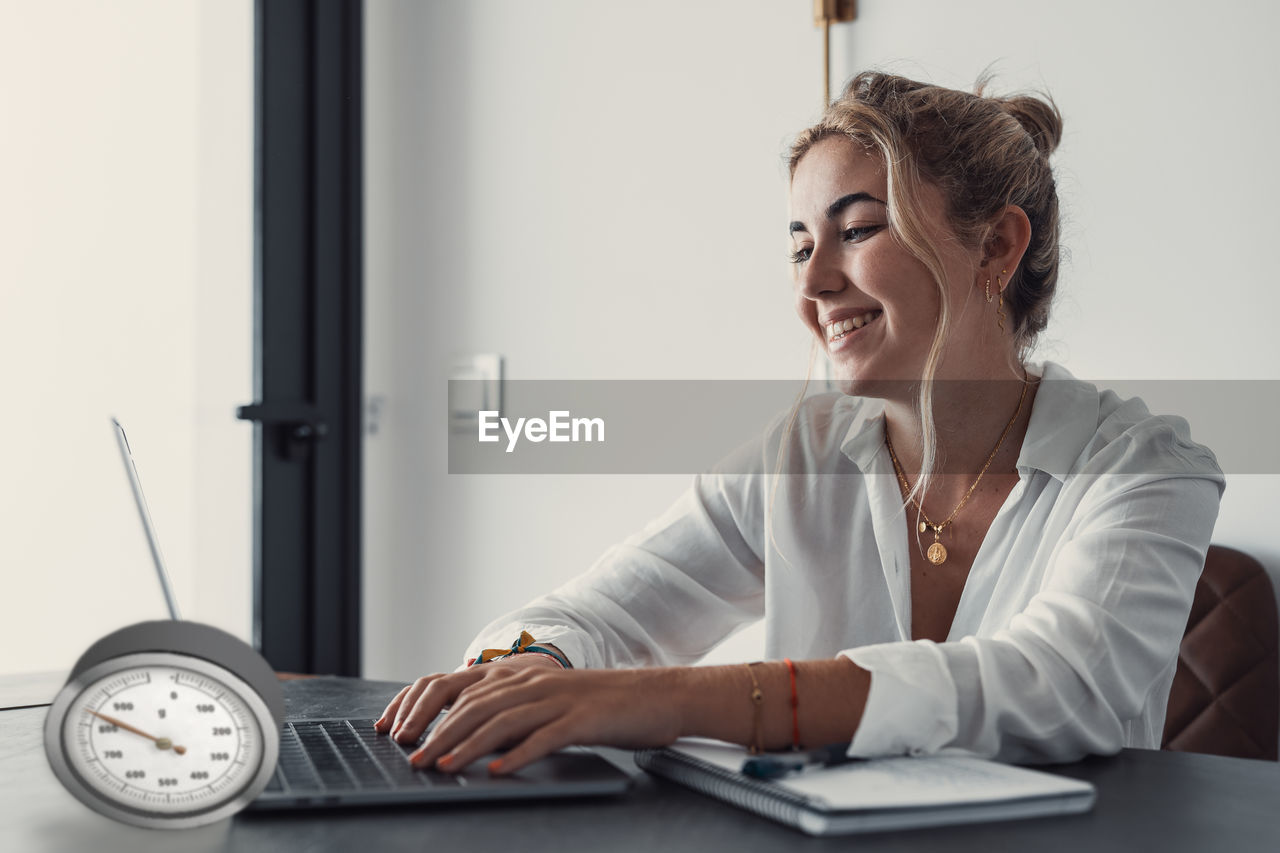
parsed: g 850
